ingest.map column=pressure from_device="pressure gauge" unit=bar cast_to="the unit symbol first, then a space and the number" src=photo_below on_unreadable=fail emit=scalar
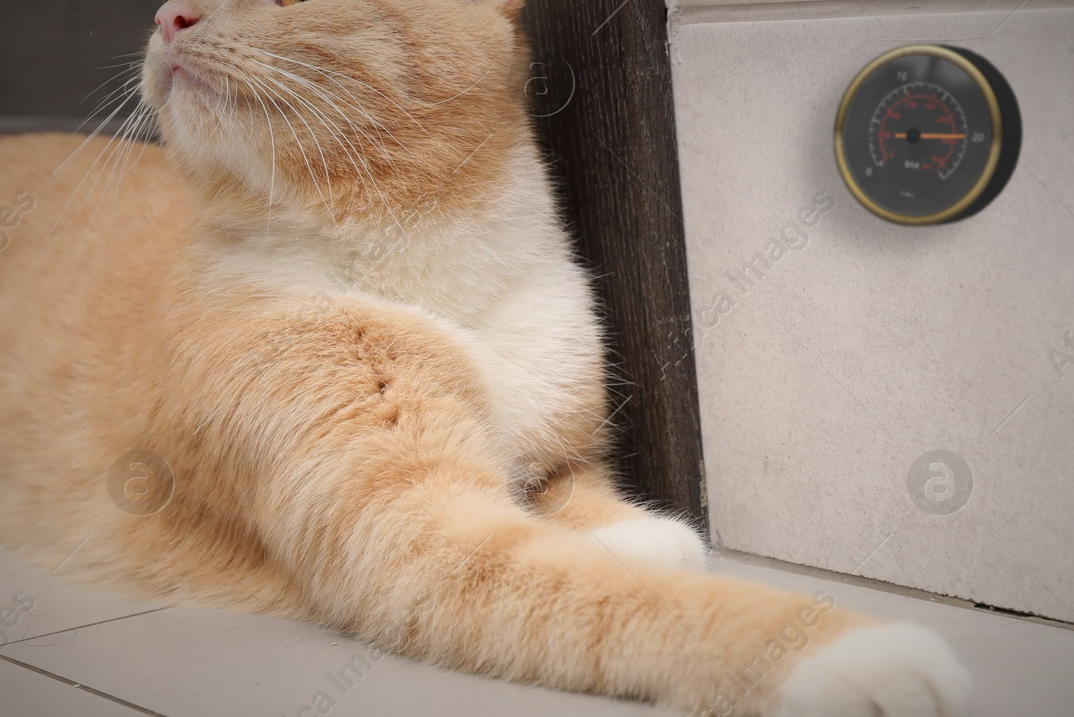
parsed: bar 20
